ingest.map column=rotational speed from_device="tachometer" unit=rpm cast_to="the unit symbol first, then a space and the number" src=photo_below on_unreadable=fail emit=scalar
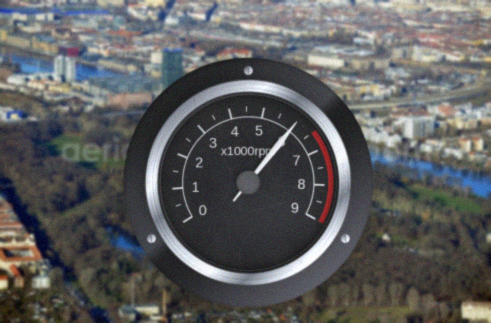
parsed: rpm 6000
